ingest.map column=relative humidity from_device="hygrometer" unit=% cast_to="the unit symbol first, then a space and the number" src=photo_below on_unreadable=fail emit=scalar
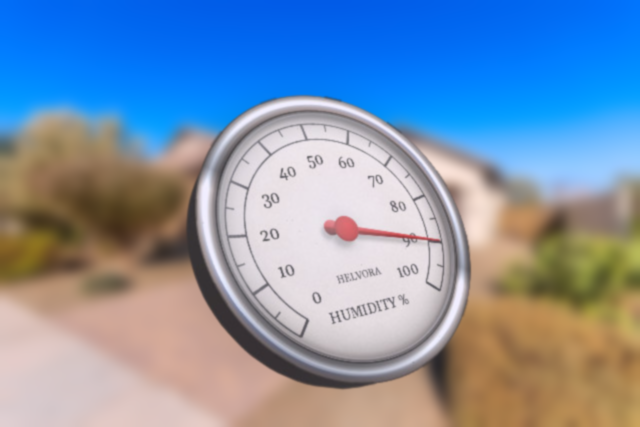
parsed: % 90
